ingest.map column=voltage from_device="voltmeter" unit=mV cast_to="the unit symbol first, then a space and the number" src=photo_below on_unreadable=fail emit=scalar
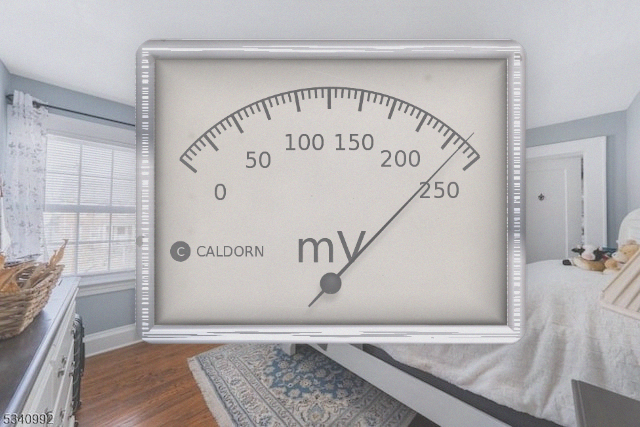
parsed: mV 235
